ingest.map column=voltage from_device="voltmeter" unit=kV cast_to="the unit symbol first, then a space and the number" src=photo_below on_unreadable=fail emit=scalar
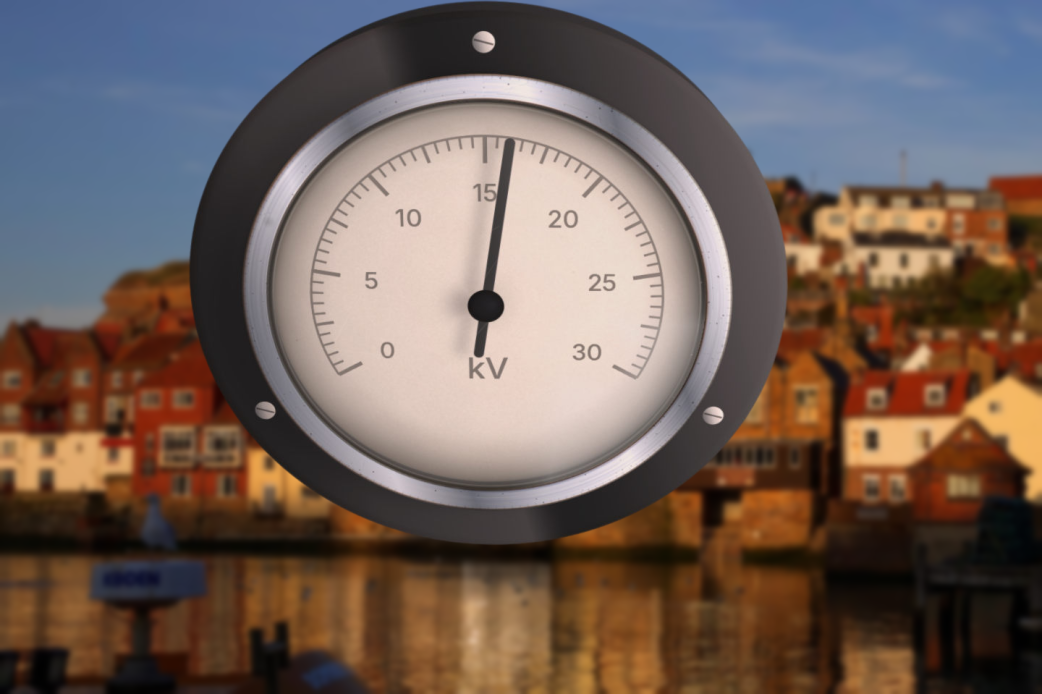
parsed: kV 16
